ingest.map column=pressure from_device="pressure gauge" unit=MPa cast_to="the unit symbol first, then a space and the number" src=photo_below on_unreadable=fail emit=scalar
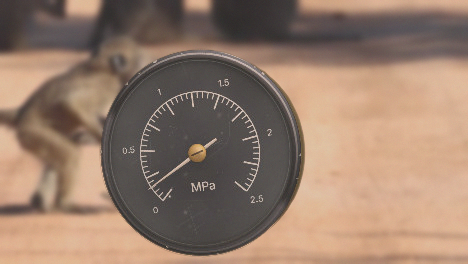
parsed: MPa 0.15
